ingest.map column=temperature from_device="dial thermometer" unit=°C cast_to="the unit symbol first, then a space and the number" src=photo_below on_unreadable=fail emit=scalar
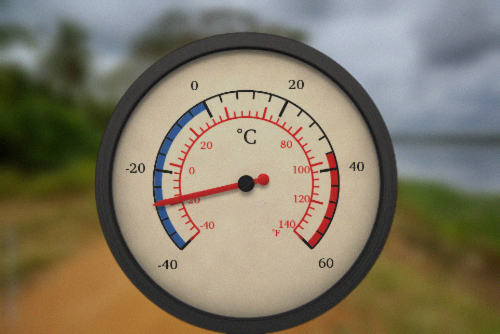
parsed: °C -28
